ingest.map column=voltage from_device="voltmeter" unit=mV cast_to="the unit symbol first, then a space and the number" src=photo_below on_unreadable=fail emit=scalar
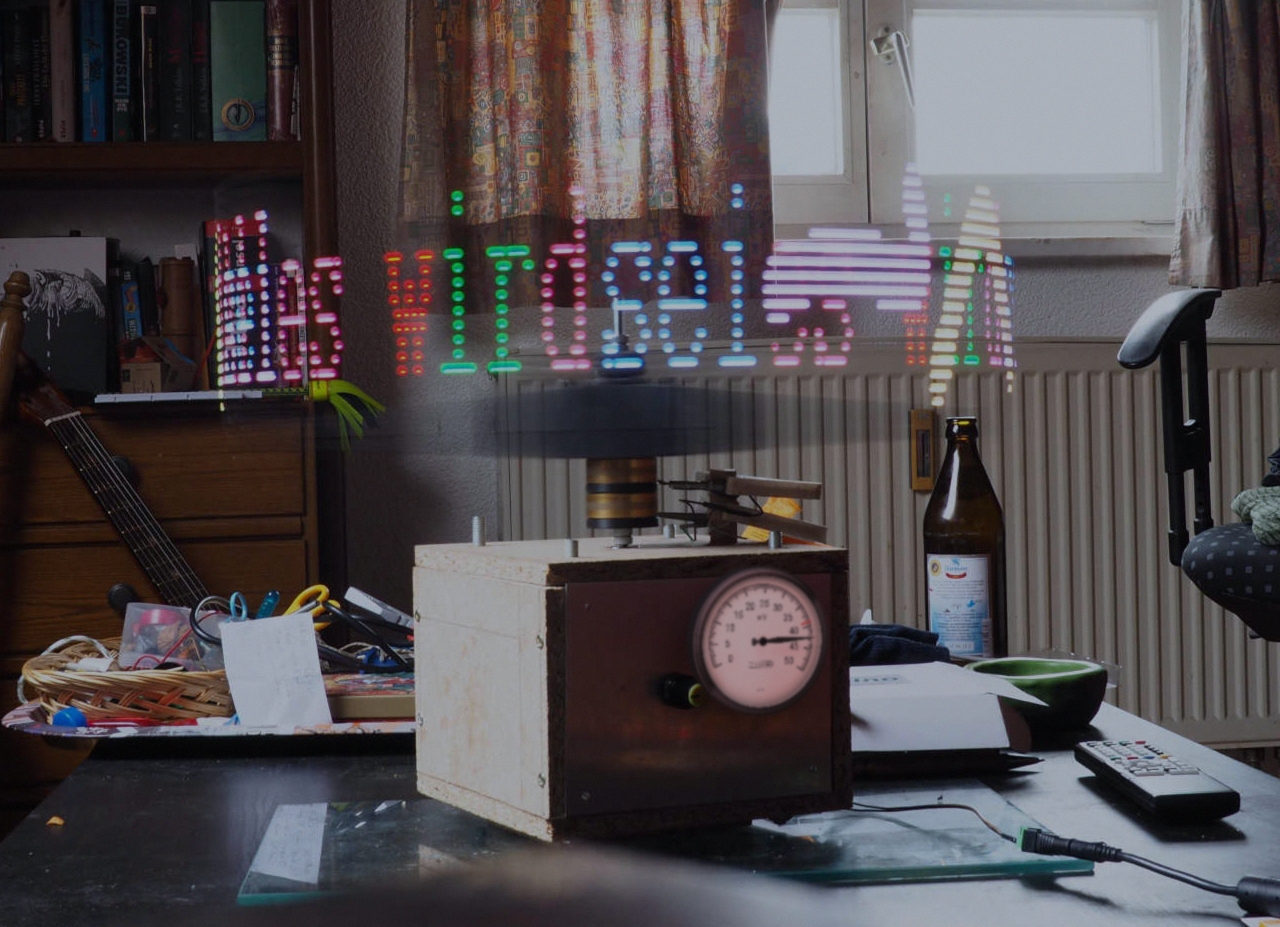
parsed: mV 42.5
